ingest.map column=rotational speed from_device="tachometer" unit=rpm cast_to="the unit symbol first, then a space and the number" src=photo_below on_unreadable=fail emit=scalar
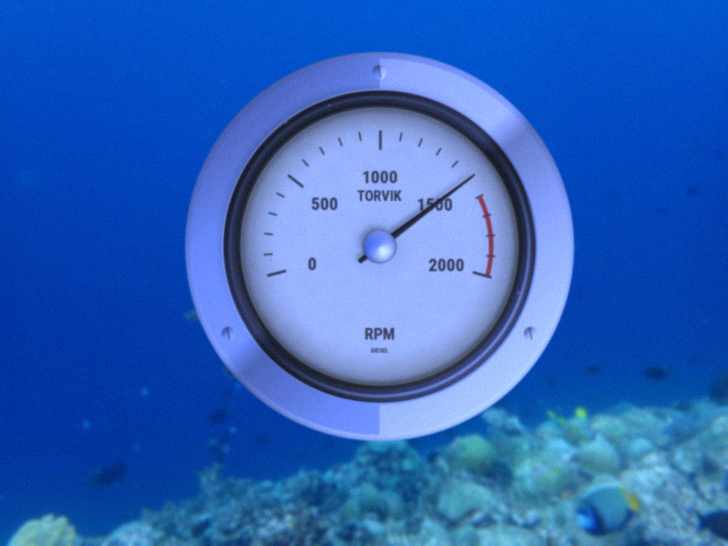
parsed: rpm 1500
